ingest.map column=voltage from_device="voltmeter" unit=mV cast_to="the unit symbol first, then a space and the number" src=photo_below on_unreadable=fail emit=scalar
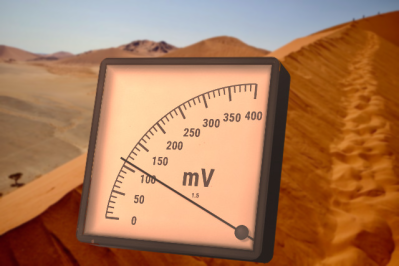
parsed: mV 110
